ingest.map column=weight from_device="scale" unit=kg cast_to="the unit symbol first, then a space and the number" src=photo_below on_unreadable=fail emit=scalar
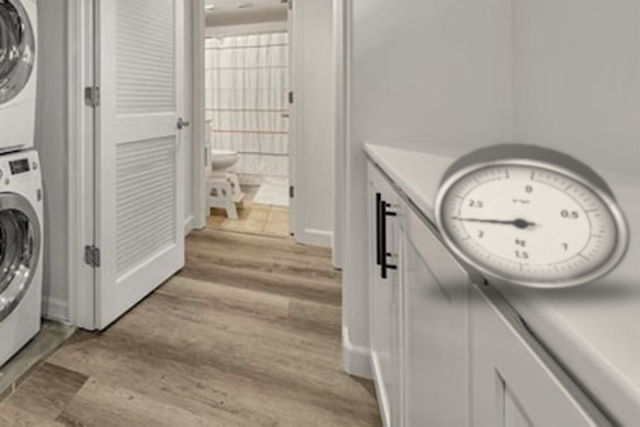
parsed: kg 2.25
